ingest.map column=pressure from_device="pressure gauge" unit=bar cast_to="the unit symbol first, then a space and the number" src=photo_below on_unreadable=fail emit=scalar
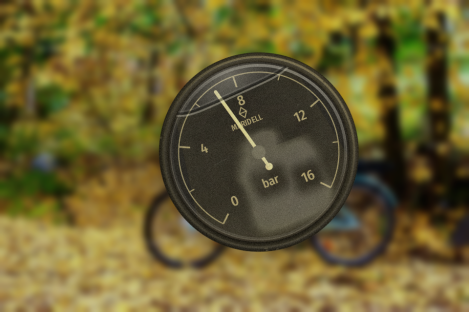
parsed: bar 7
